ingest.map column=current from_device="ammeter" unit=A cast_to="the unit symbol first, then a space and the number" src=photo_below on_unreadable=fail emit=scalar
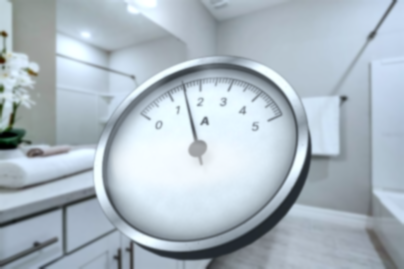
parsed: A 1.5
